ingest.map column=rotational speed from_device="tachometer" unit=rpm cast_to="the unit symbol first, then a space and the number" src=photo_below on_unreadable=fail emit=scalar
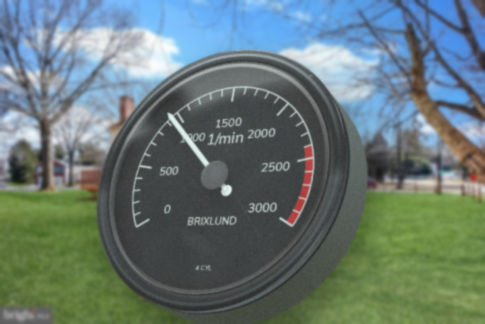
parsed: rpm 950
